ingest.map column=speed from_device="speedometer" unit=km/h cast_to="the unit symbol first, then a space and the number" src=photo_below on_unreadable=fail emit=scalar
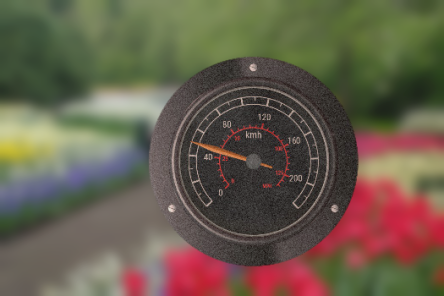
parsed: km/h 50
